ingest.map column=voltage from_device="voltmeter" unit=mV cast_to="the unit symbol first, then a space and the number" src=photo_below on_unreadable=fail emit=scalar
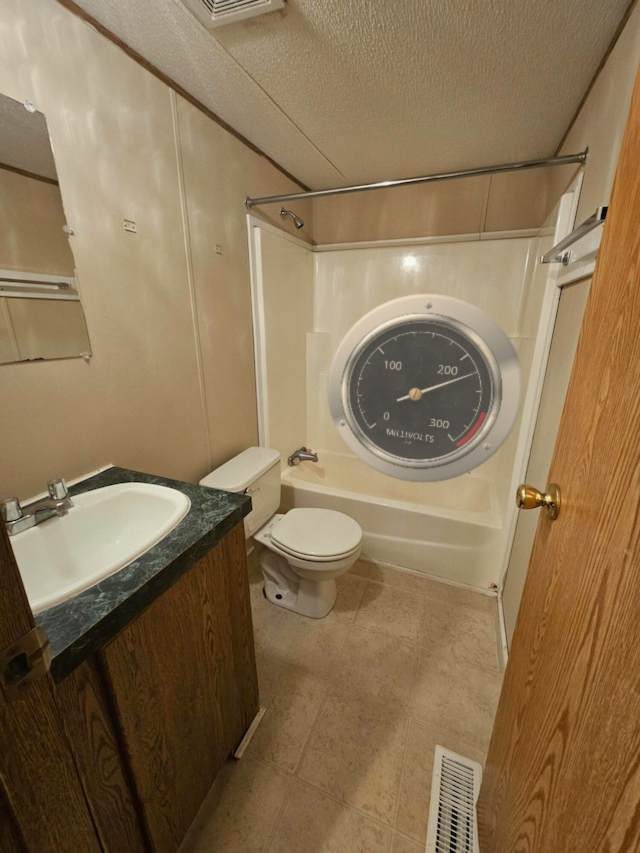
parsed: mV 220
